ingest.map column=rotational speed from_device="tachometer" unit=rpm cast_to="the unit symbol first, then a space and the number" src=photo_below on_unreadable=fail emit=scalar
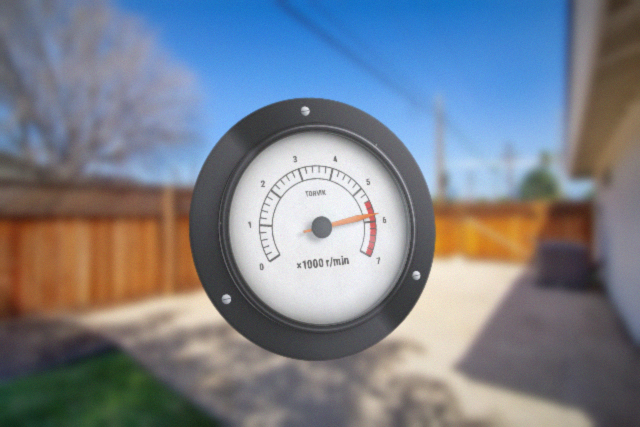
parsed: rpm 5800
